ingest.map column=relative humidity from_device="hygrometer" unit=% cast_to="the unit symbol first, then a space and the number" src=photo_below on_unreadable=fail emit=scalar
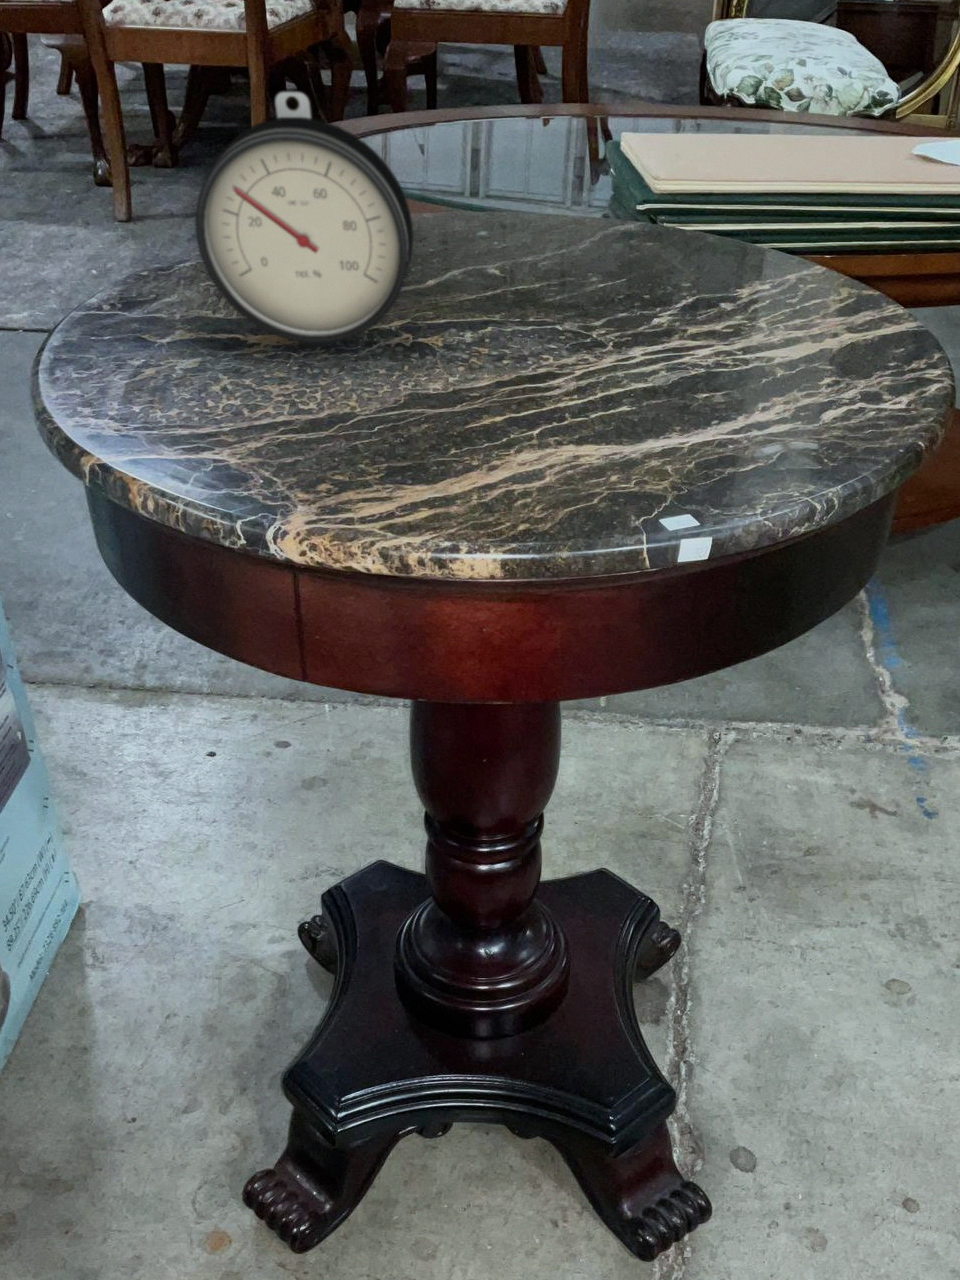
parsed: % 28
